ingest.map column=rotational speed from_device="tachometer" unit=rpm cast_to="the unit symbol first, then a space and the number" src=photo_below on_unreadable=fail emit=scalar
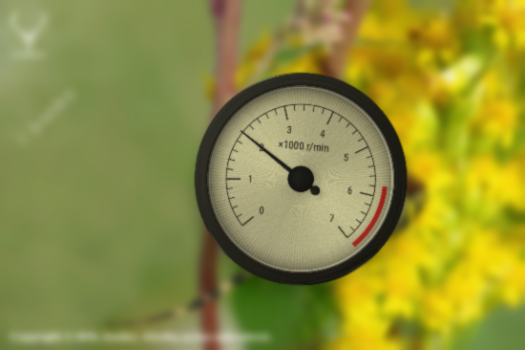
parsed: rpm 2000
